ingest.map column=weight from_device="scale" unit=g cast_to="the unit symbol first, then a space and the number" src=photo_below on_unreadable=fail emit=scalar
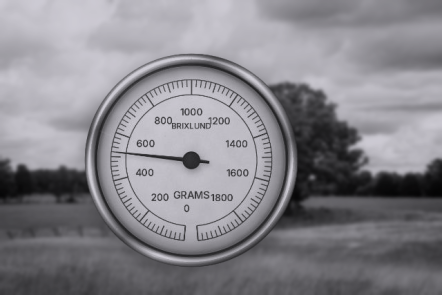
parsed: g 520
